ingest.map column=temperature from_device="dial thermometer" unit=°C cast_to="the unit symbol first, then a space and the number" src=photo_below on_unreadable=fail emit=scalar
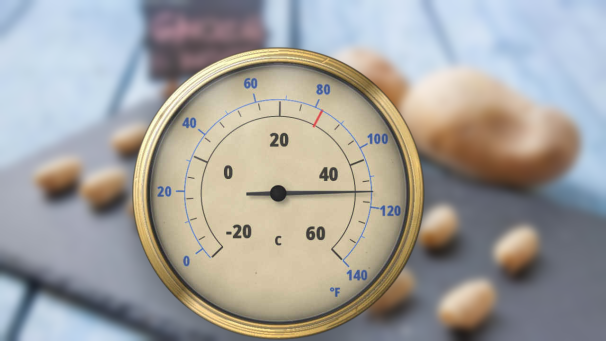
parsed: °C 46
